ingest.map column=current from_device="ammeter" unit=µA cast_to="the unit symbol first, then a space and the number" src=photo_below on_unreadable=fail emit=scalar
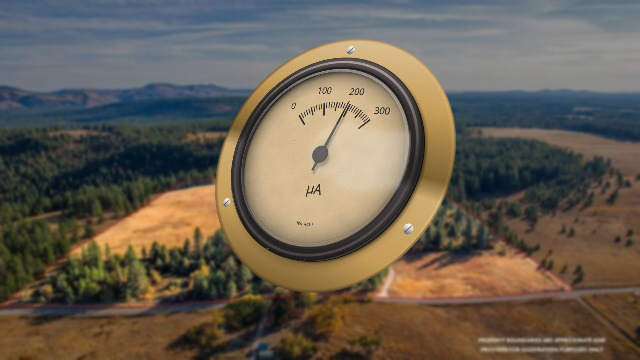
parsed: µA 200
